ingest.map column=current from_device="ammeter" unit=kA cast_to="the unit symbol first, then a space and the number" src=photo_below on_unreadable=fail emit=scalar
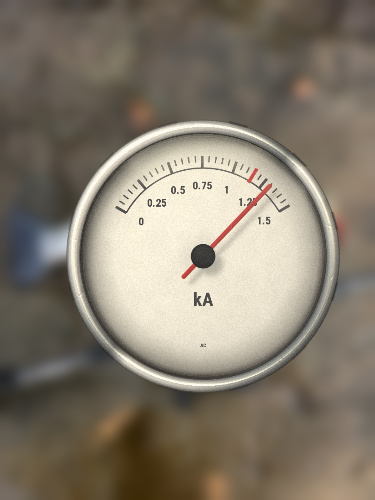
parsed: kA 1.3
